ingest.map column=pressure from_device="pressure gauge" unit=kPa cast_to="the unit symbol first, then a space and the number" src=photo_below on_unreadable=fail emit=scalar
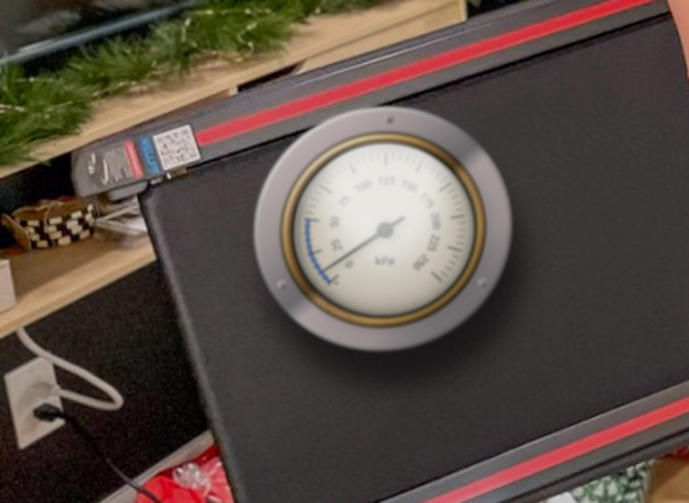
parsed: kPa 10
